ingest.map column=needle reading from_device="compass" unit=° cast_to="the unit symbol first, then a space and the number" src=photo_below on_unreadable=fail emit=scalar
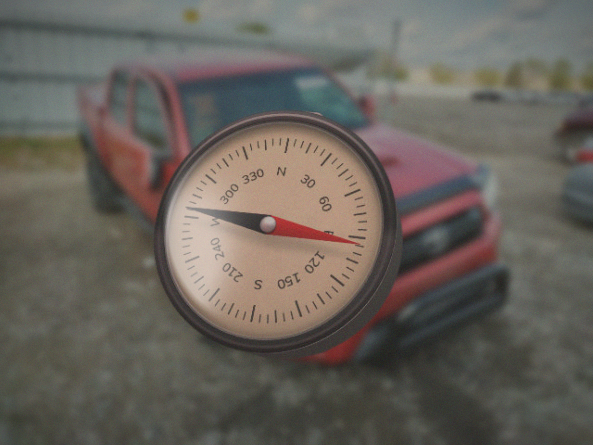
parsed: ° 95
